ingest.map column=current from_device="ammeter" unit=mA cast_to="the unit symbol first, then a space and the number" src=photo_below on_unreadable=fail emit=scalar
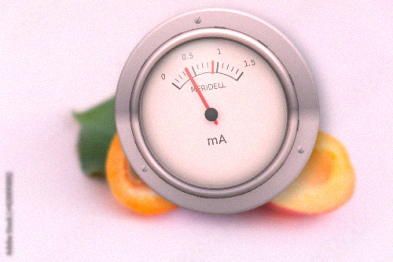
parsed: mA 0.4
